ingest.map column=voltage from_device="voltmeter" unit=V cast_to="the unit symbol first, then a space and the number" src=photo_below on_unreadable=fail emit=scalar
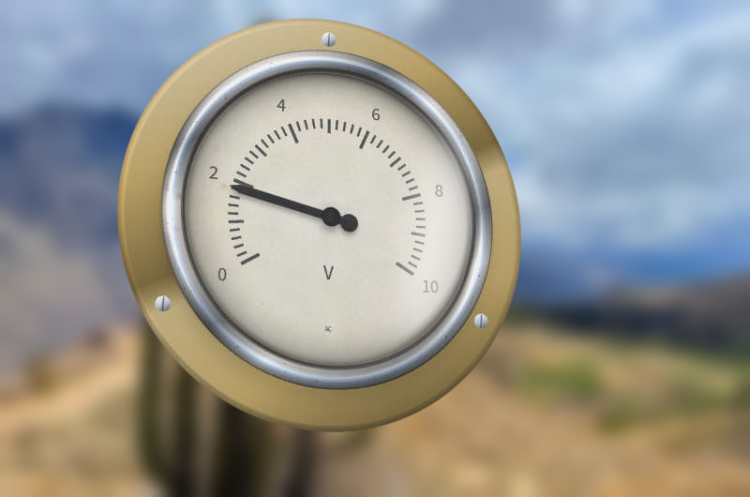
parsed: V 1.8
